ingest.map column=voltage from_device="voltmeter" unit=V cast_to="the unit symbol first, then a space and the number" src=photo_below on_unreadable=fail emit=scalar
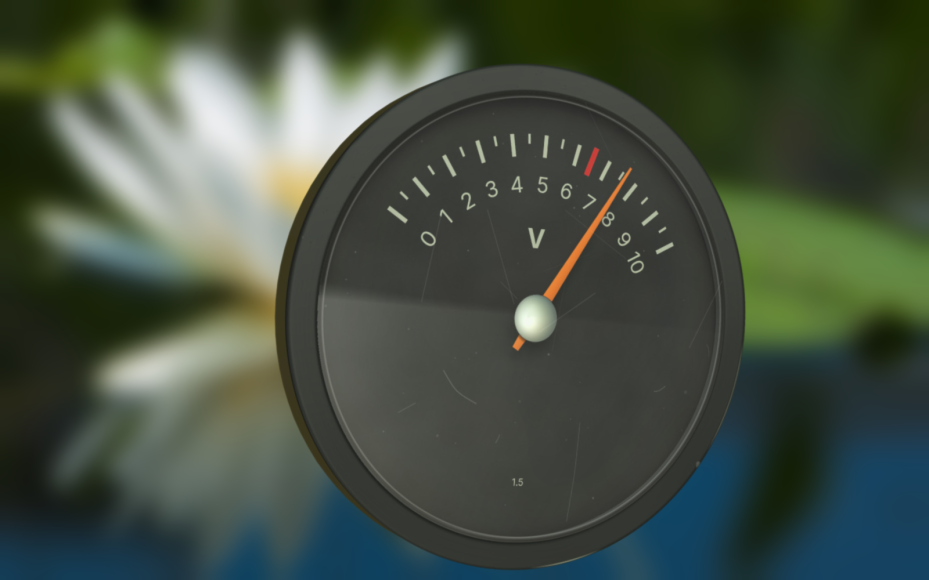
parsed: V 7.5
